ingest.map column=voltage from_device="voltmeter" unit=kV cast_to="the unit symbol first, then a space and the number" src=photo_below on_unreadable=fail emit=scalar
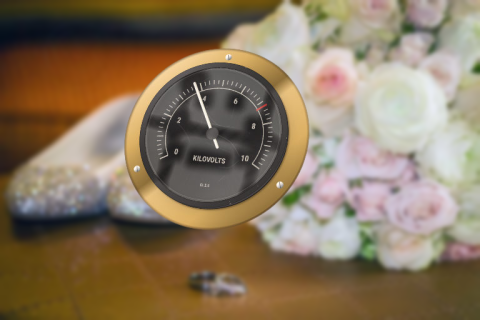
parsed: kV 3.8
